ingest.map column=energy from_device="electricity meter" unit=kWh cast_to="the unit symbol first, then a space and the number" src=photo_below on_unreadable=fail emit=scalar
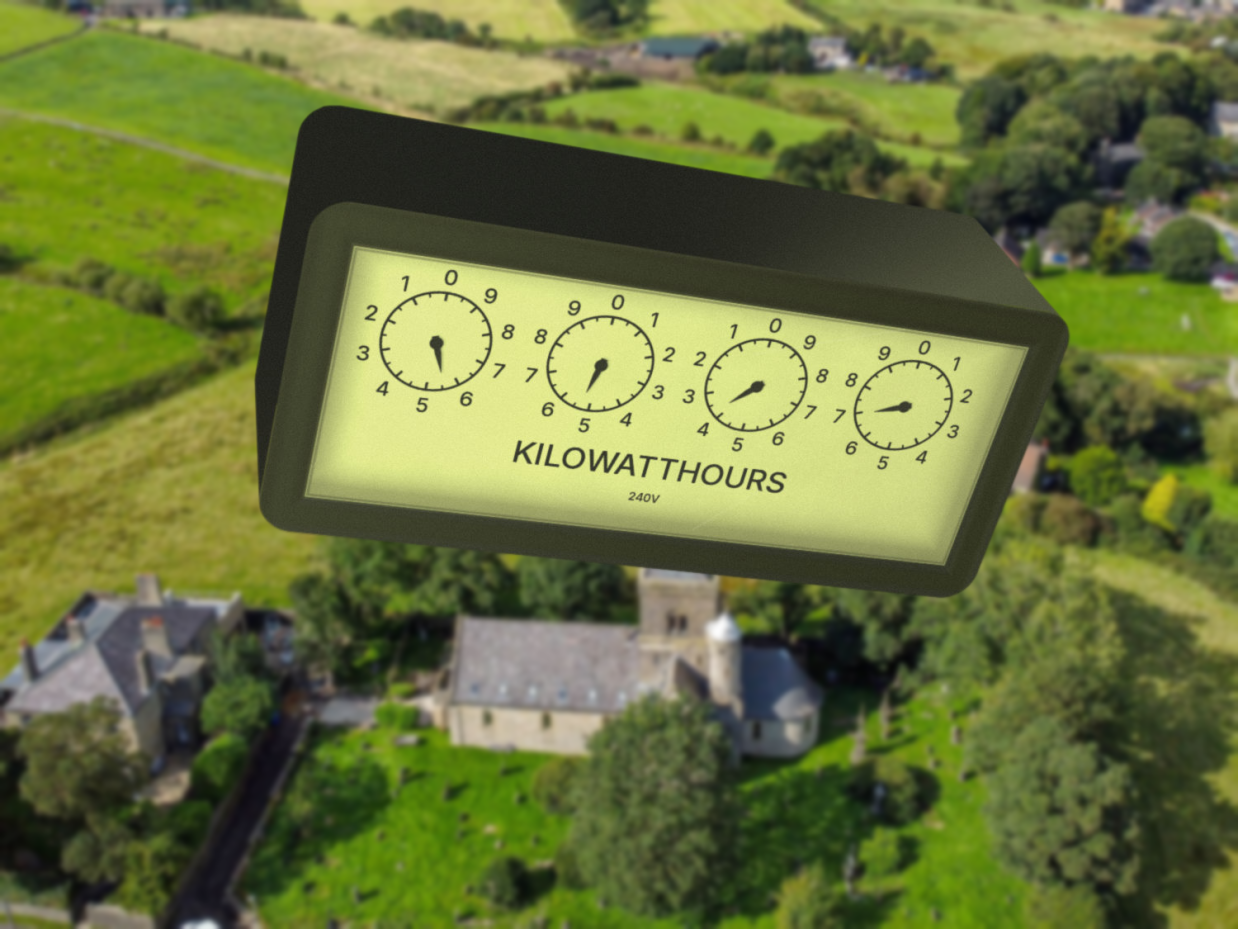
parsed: kWh 5537
